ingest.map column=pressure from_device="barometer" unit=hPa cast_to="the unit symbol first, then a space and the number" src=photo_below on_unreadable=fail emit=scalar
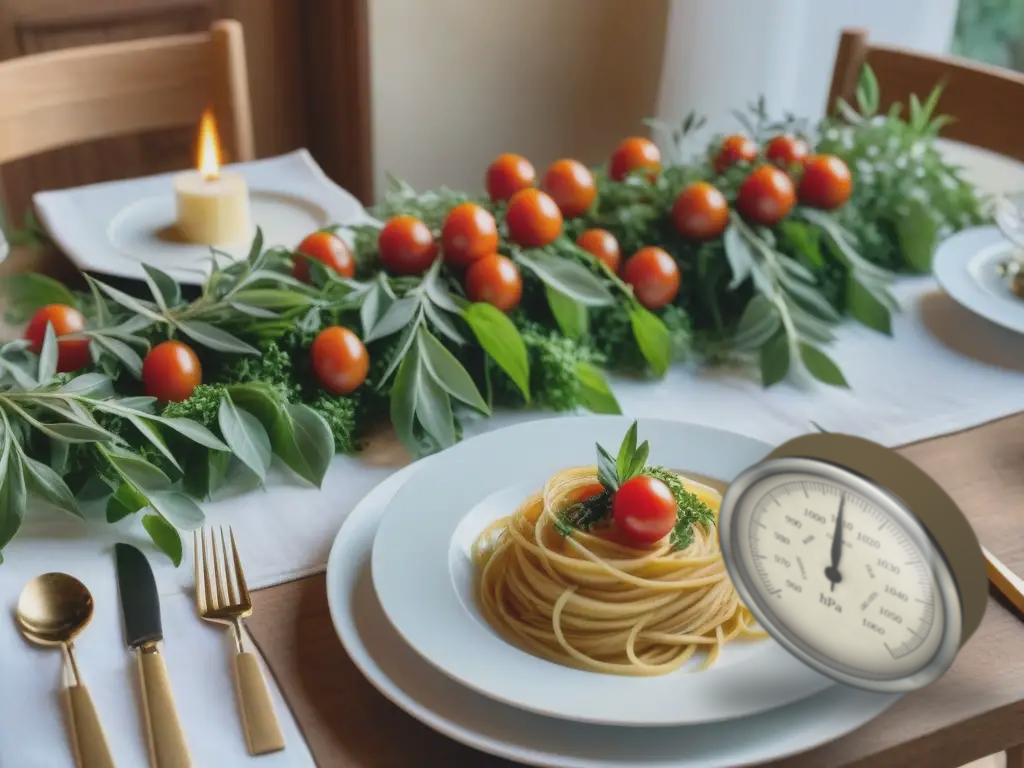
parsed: hPa 1010
